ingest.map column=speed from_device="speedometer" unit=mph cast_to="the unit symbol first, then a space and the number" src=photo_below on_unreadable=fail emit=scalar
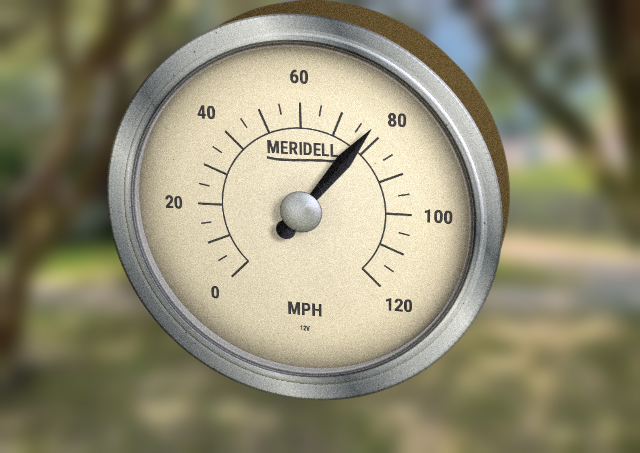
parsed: mph 77.5
